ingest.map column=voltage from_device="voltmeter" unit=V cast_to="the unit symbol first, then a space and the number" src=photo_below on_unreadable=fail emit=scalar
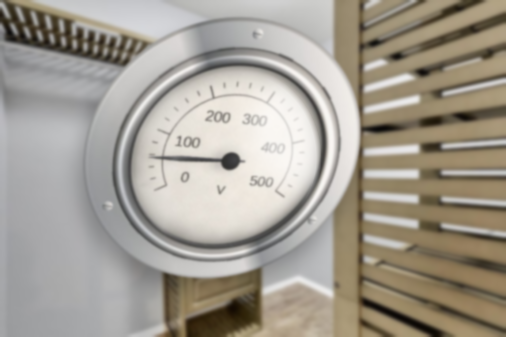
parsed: V 60
